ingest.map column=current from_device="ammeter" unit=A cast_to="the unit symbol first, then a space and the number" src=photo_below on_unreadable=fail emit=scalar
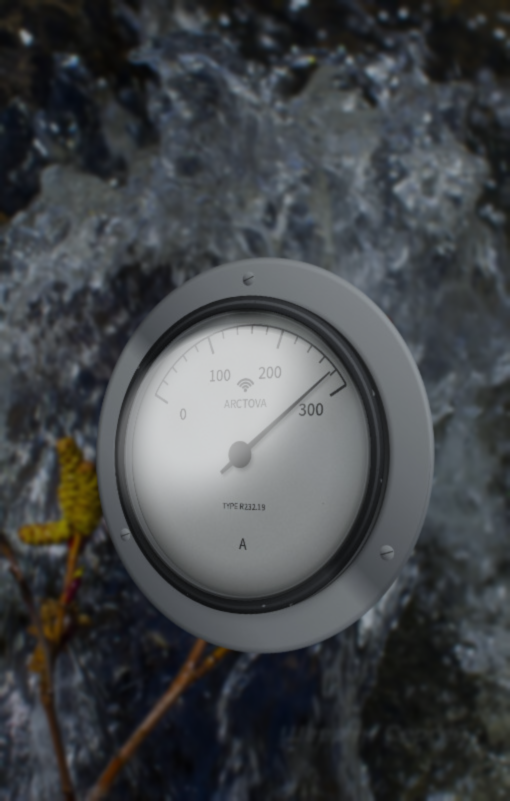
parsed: A 280
